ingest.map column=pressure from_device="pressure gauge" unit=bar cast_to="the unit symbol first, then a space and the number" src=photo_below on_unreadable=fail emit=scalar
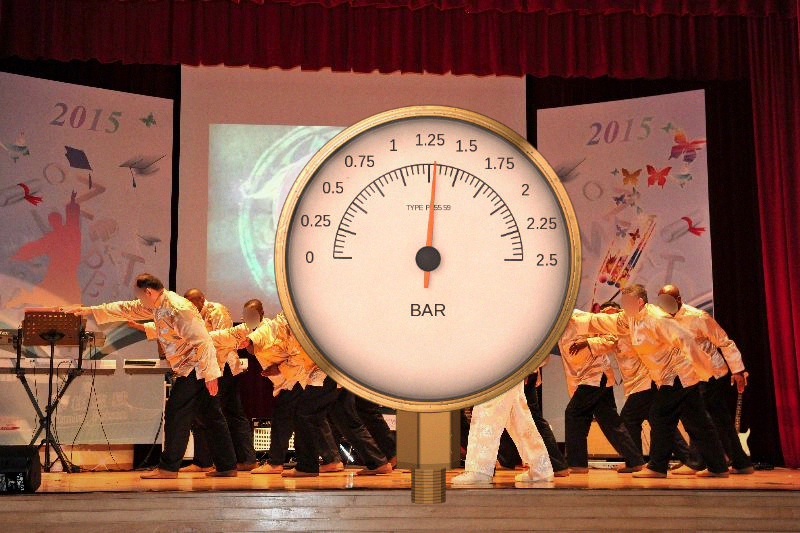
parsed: bar 1.3
